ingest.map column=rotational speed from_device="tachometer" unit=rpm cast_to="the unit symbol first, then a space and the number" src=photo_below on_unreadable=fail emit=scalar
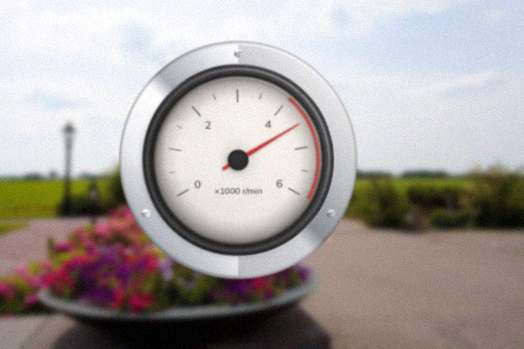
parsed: rpm 4500
